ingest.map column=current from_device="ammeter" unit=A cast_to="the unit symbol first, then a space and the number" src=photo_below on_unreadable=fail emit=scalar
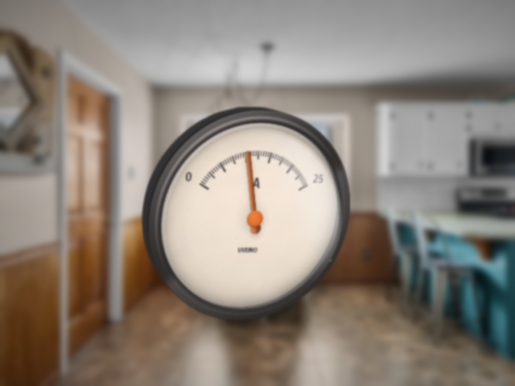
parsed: A 10
